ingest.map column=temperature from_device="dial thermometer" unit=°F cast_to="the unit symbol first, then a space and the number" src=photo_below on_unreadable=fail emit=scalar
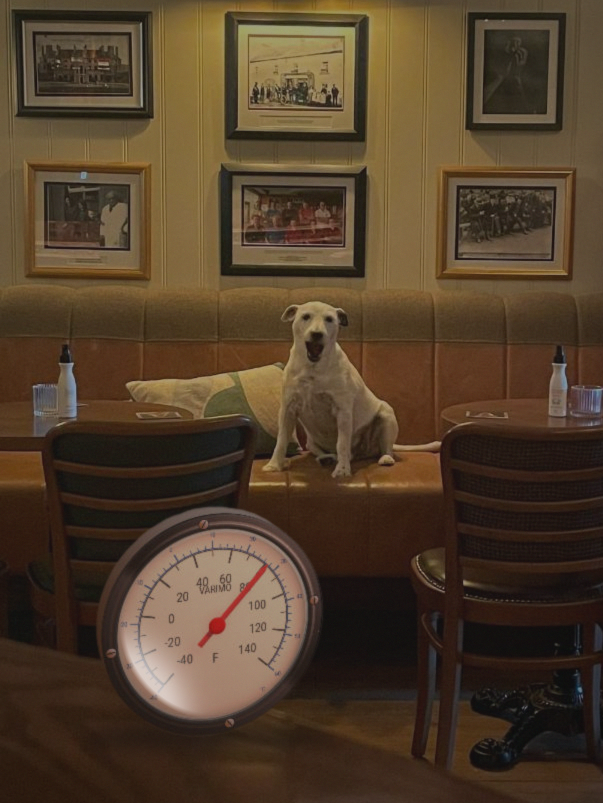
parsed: °F 80
